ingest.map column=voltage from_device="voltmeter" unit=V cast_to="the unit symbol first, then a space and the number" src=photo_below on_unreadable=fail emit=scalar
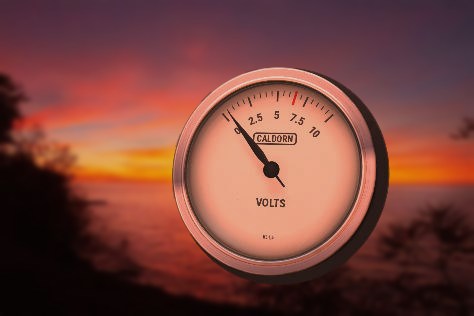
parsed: V 0.5
